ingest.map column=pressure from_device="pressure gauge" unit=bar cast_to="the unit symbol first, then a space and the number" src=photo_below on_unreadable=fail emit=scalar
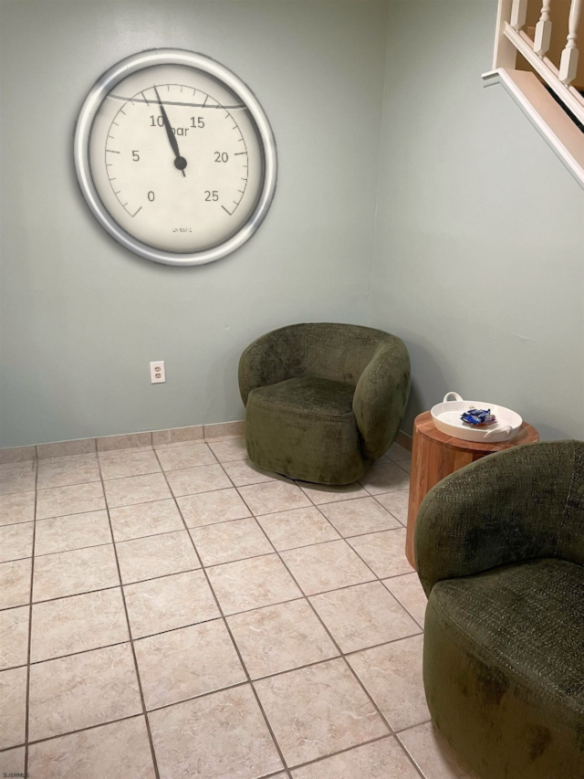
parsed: bar 11
